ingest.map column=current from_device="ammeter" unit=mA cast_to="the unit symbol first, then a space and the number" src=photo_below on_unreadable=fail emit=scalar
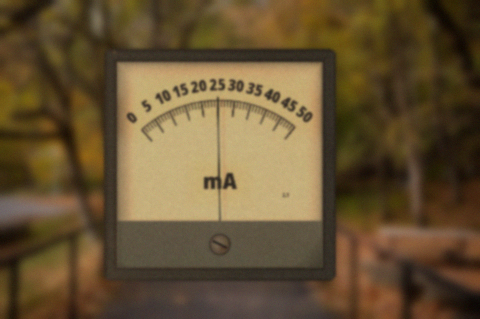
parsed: mA 25
